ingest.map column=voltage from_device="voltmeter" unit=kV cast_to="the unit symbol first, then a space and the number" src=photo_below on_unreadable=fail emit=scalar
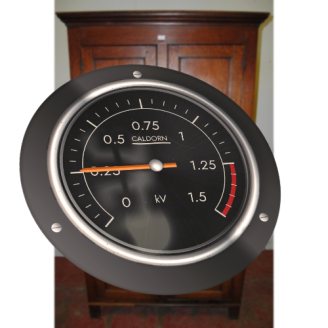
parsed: kV 0.25
